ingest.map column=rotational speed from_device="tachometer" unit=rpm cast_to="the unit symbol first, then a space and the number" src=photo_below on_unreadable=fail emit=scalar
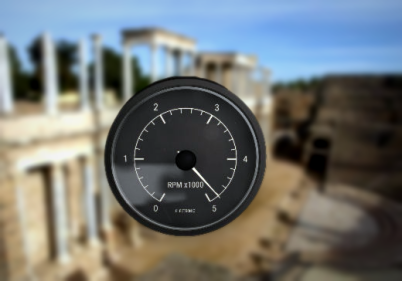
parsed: rpm 4800
